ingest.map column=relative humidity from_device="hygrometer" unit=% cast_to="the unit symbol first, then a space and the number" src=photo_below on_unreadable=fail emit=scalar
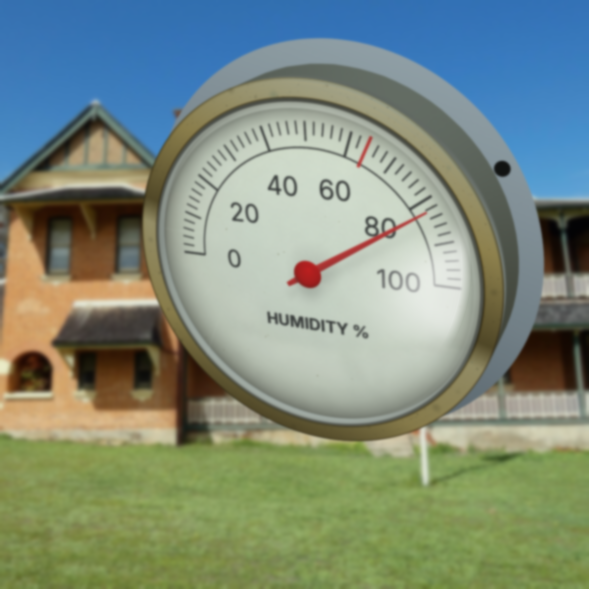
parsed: % 82
